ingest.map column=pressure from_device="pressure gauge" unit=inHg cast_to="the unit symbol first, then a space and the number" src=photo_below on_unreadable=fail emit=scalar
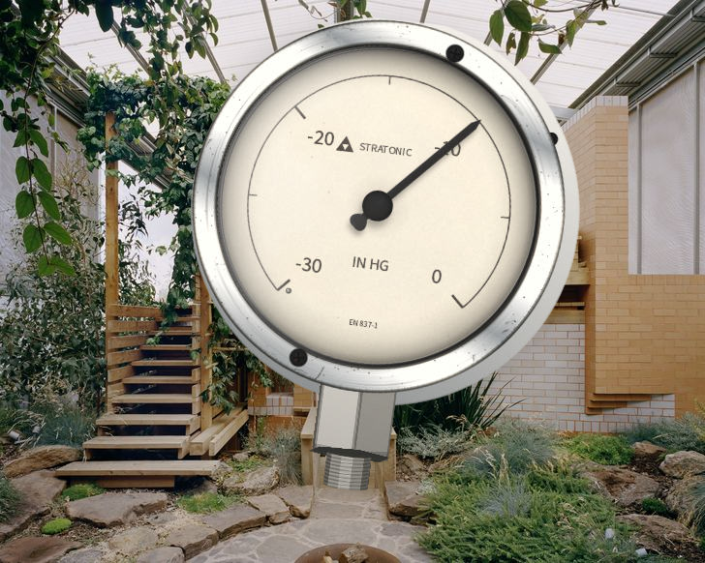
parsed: inHg -10
